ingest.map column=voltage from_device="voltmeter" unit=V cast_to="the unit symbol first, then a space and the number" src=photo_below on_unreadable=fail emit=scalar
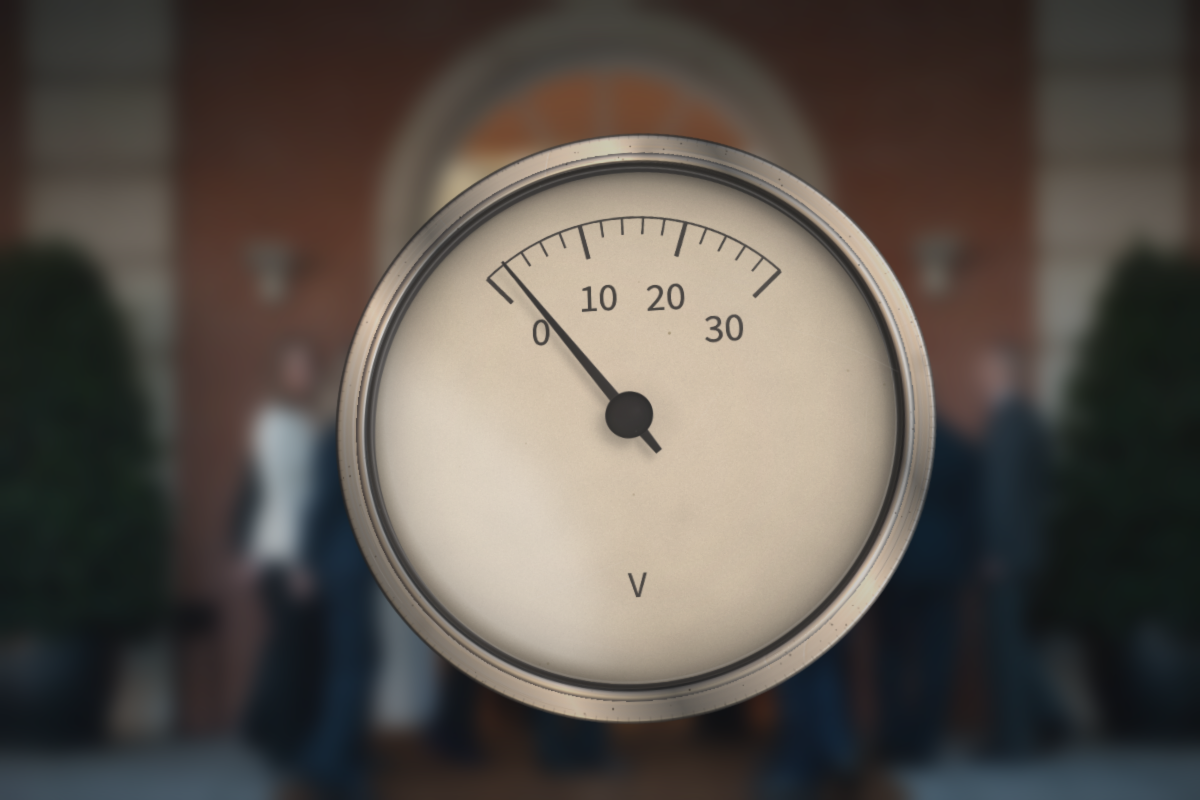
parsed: V 2
